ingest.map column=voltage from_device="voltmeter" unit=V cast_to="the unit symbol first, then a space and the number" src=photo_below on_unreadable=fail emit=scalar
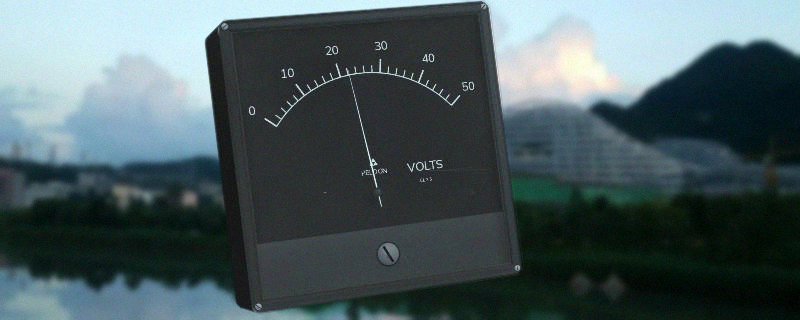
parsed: V 22
